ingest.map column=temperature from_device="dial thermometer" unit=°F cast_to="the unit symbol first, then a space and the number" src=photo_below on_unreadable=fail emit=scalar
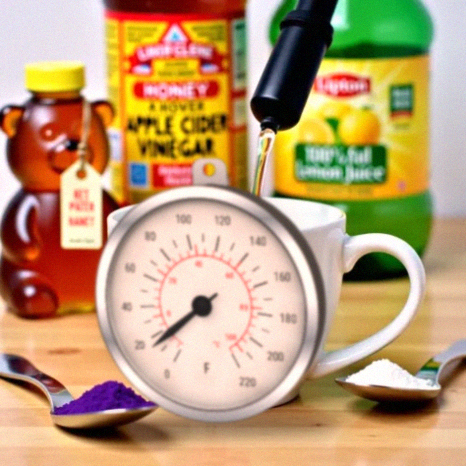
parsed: °F 15
